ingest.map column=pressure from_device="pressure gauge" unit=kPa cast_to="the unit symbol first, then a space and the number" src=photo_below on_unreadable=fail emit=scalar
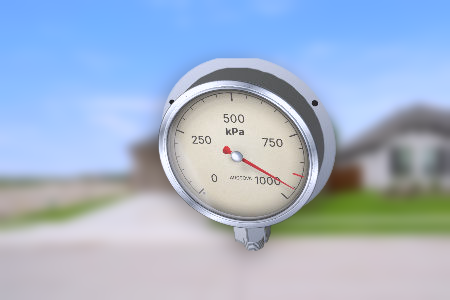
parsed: kPa 950
